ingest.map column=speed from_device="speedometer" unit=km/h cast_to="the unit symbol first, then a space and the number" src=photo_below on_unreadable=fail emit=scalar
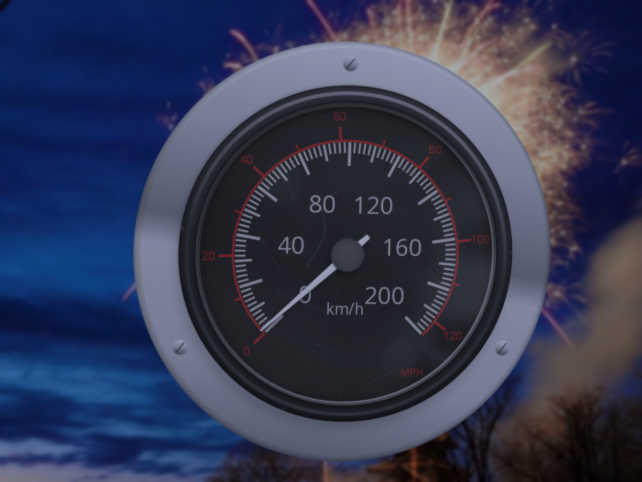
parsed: km/h 2
